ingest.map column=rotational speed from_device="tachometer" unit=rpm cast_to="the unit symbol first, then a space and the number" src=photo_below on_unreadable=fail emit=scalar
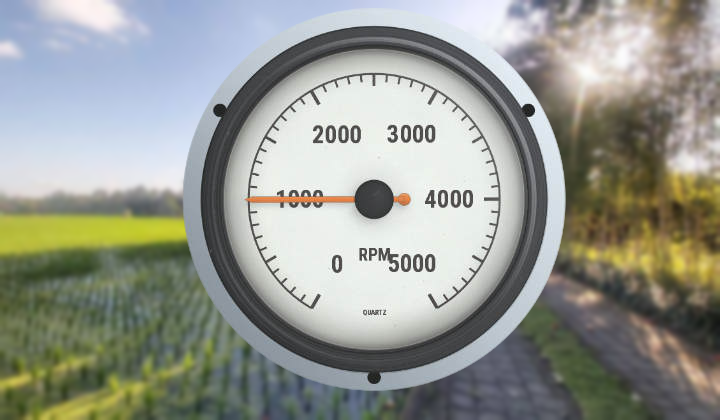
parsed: rpm 1000
